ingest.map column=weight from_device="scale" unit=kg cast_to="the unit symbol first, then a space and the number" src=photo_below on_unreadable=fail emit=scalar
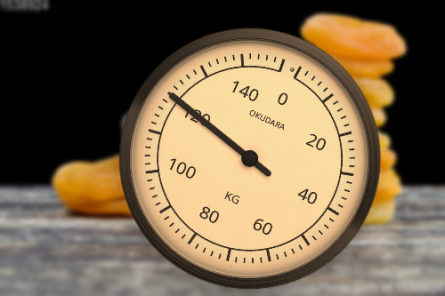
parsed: kg 120
